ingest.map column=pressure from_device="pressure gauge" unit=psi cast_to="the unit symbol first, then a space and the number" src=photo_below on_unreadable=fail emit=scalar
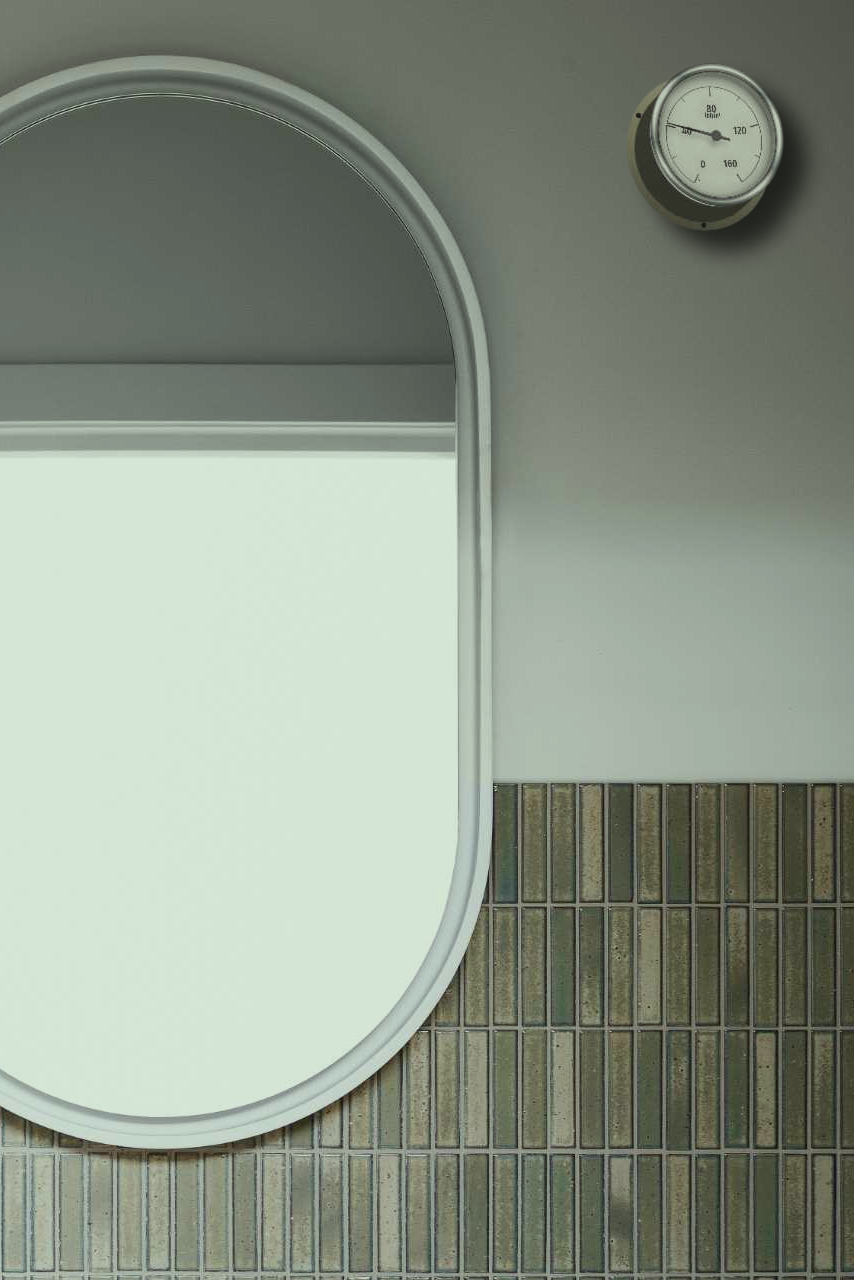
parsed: psi 40
